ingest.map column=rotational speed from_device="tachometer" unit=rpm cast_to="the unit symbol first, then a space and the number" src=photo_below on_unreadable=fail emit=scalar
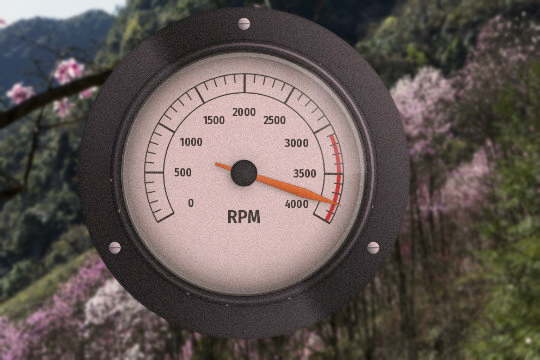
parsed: rpm 3800
